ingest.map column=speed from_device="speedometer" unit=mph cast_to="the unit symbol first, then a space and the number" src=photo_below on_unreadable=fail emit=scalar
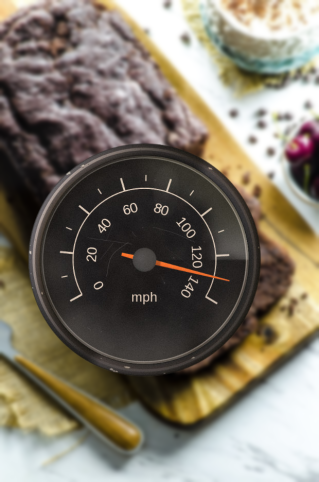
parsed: mph 130
